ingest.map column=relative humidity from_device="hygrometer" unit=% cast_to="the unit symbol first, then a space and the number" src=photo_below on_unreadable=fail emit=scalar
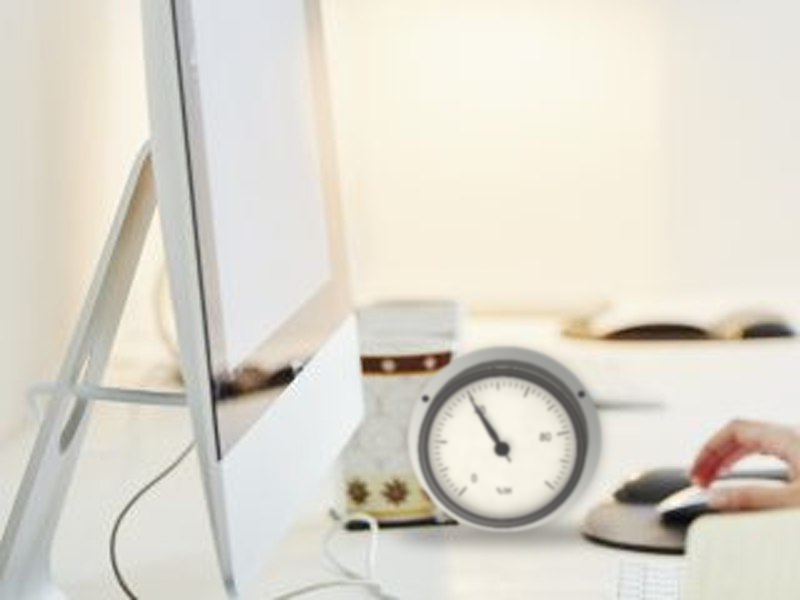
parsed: % 40
